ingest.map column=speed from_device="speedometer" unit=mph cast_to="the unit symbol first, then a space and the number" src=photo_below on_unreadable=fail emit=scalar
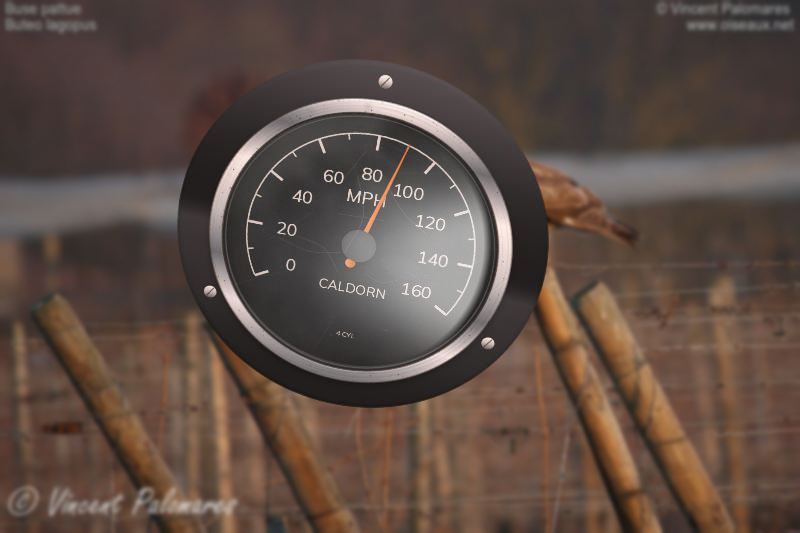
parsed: mph 90
